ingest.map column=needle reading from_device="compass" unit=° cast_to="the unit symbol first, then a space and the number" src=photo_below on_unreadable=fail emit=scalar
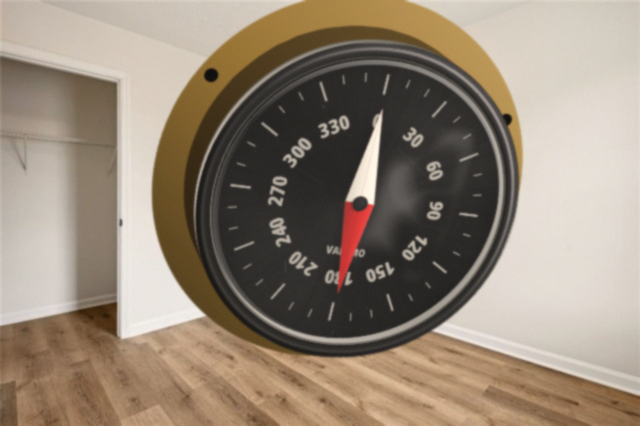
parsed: ° 180
